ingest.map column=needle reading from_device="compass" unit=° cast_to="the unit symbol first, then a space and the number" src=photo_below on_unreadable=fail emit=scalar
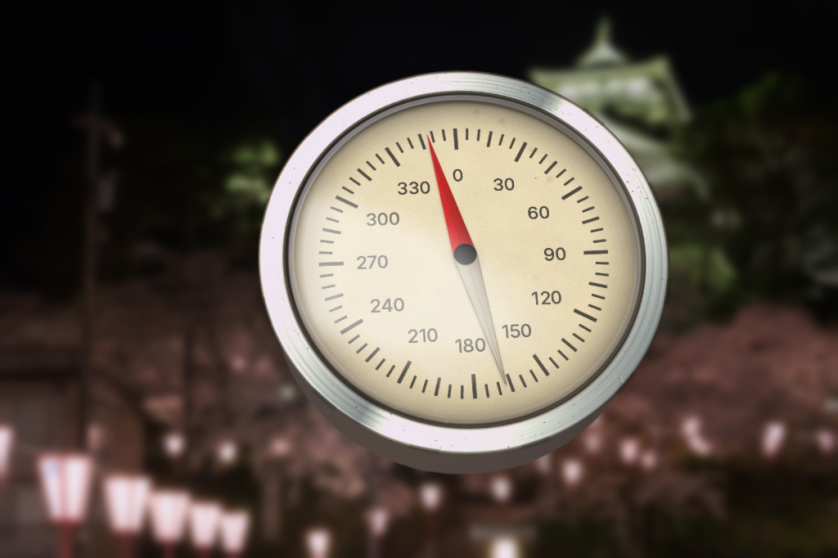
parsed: ° 347.5
